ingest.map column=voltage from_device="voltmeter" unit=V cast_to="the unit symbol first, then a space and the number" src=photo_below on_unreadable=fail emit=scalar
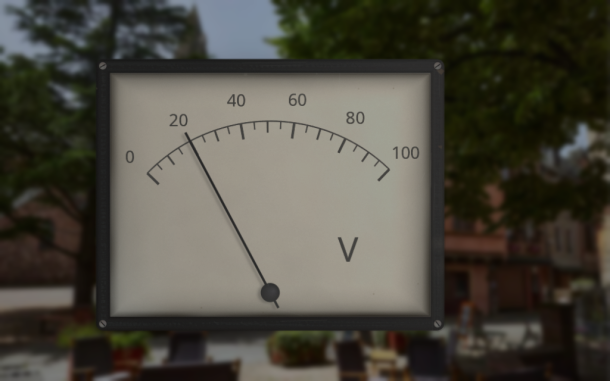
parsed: V 20
